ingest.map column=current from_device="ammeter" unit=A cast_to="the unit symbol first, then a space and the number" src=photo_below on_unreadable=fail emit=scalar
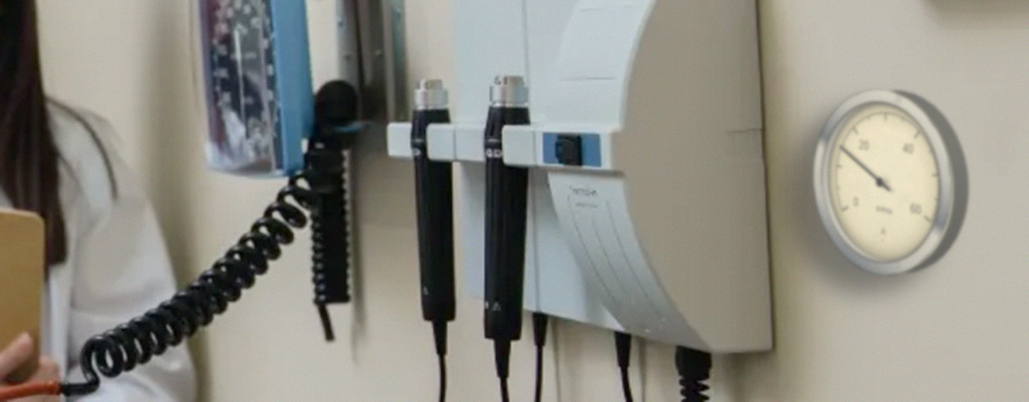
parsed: A 15
